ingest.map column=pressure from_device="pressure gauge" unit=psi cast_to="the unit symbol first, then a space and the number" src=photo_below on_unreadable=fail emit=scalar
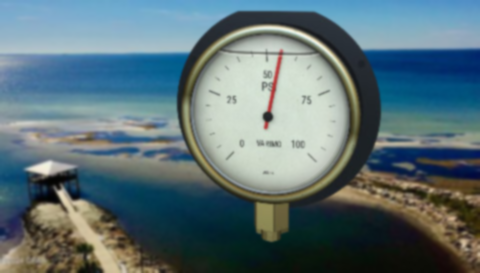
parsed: psi 55
